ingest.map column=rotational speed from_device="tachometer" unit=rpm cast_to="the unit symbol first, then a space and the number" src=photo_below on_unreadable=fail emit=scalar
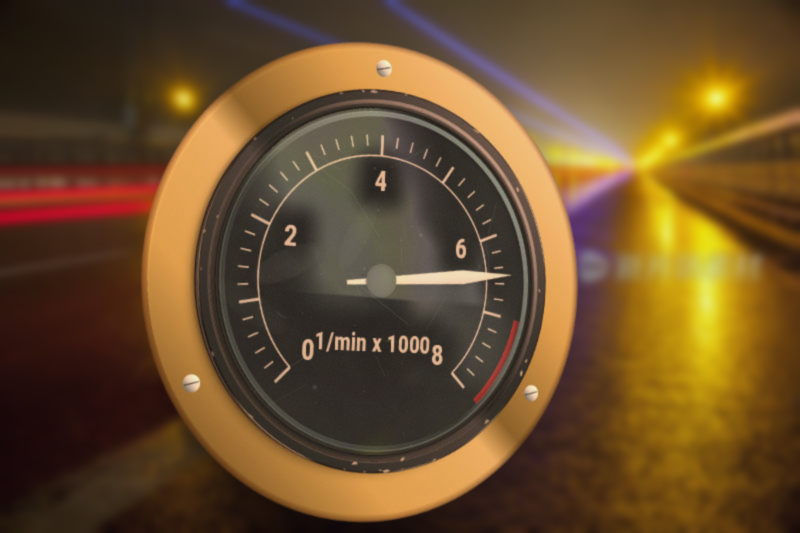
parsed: rpm 6500
